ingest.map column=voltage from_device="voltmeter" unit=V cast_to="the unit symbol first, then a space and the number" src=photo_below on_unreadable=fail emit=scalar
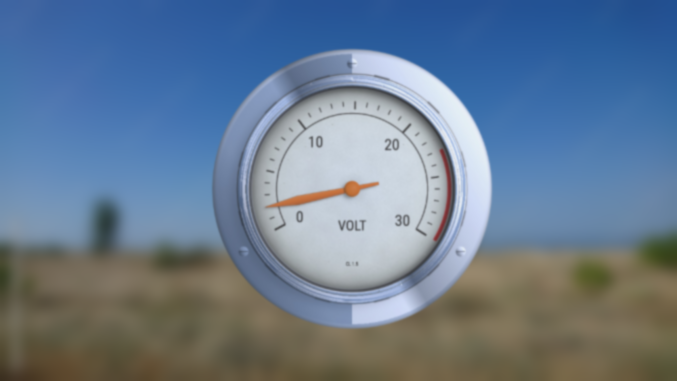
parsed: V 2
